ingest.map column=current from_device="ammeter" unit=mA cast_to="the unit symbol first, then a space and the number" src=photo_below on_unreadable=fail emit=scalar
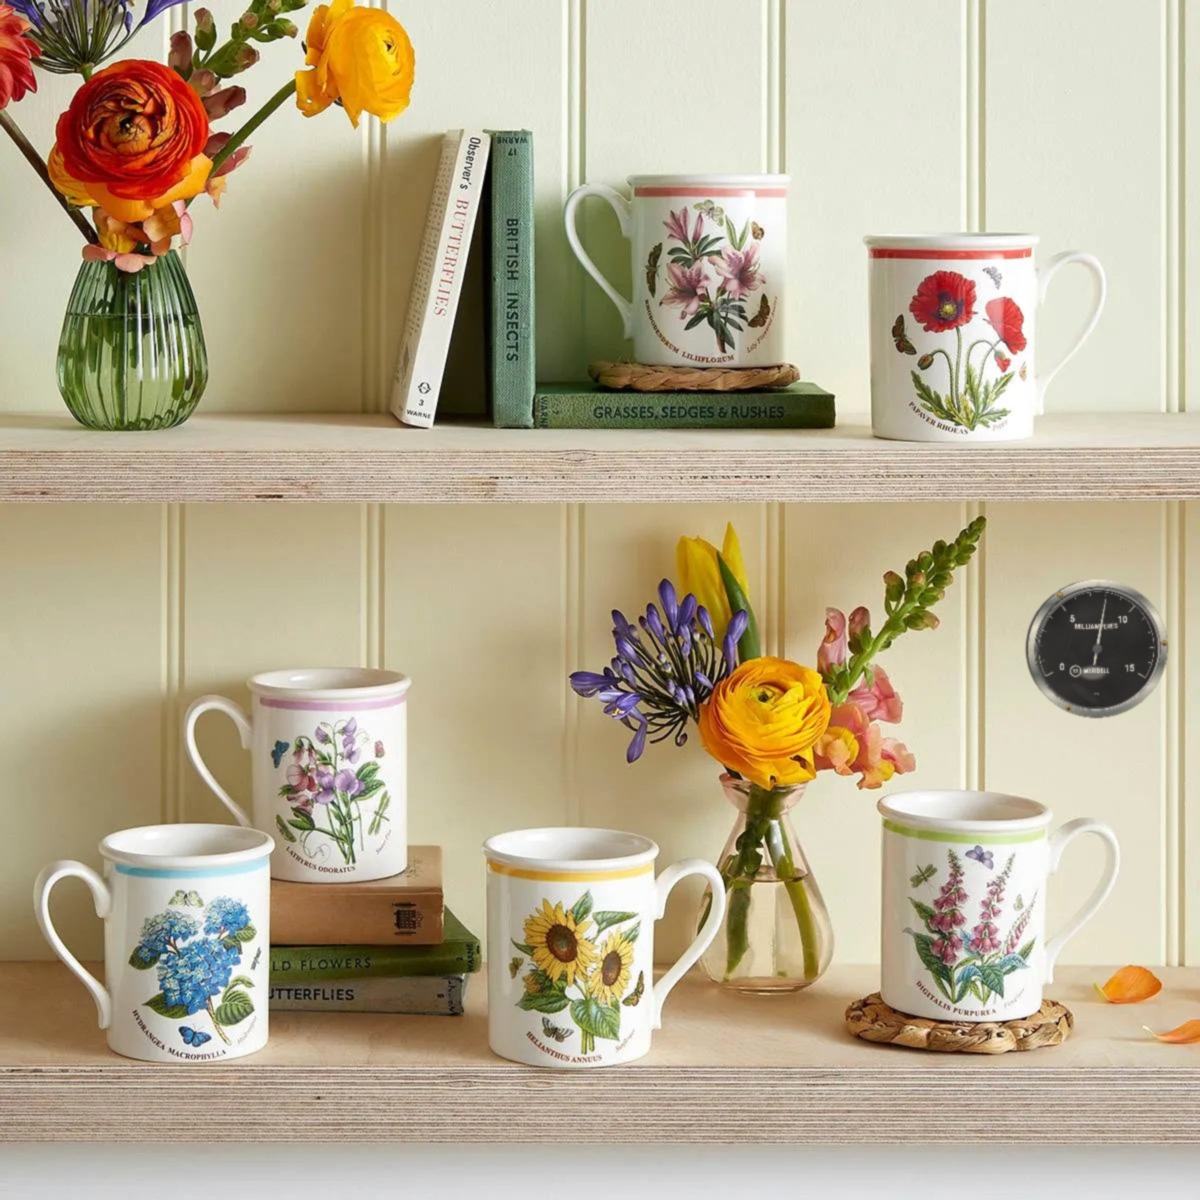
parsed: mA 8
